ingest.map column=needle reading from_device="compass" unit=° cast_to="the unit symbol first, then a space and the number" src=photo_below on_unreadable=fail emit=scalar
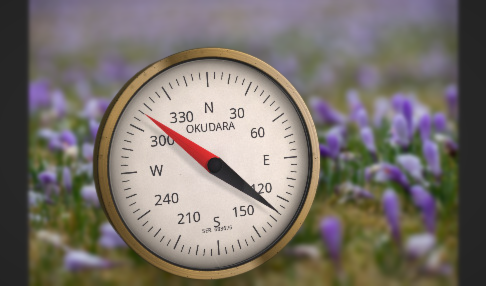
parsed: ° 310
